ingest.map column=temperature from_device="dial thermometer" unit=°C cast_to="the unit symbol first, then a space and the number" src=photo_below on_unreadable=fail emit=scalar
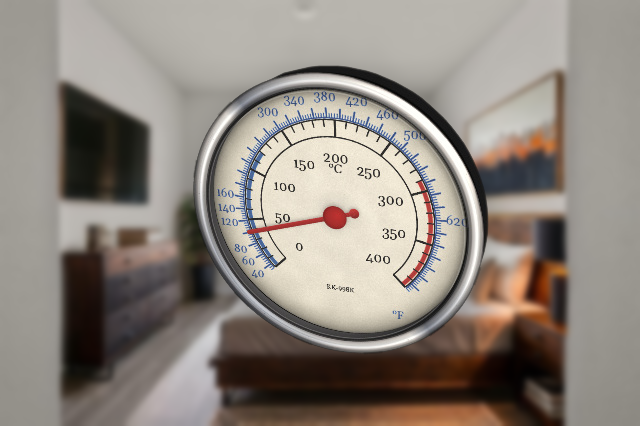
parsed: °C 40
